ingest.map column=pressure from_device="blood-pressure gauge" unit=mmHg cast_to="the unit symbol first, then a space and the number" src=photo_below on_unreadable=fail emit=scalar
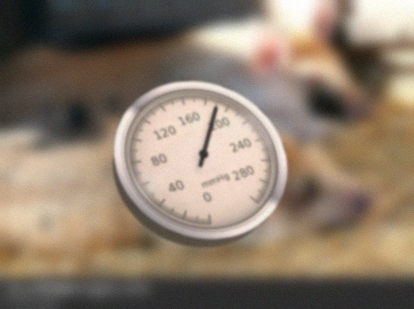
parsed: mmHg 190
